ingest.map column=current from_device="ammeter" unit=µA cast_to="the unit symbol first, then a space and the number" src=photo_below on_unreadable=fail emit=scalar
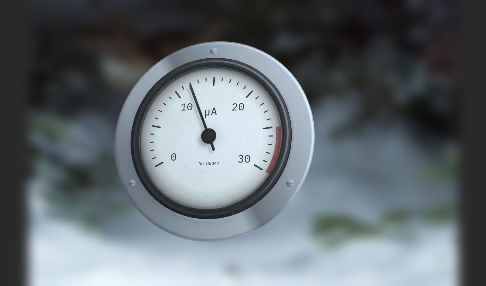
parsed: µA 12
